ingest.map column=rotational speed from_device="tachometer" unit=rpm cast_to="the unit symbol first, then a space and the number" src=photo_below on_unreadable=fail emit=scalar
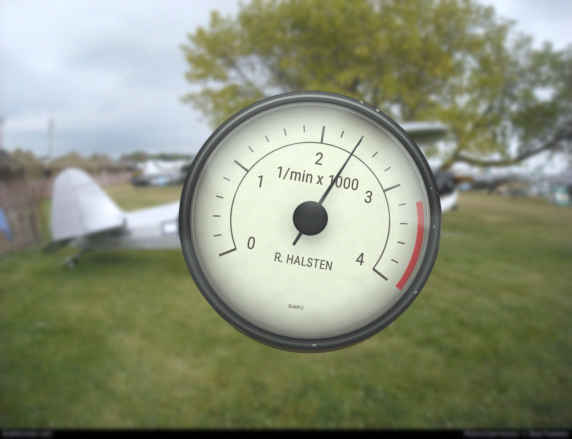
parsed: rpm 2400
